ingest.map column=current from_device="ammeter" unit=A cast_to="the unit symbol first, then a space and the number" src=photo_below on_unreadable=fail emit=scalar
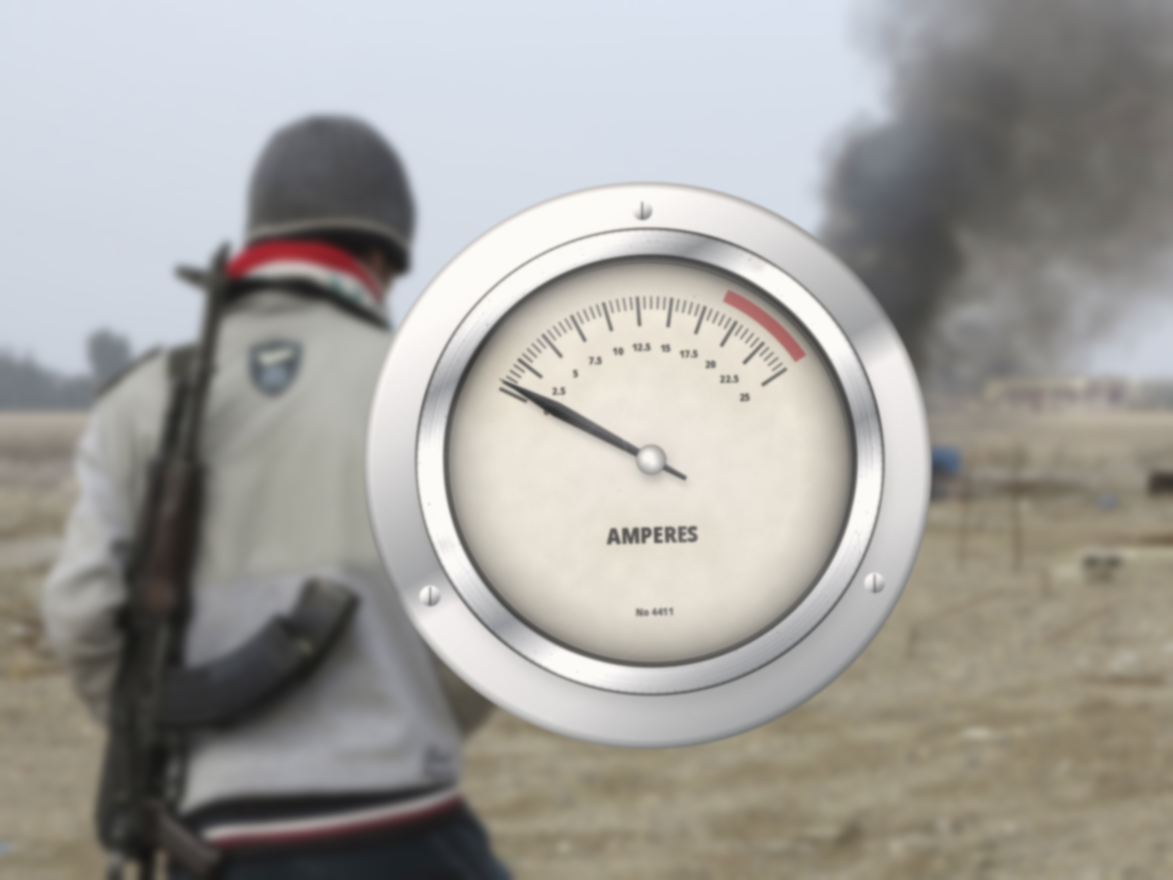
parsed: A 0.5
